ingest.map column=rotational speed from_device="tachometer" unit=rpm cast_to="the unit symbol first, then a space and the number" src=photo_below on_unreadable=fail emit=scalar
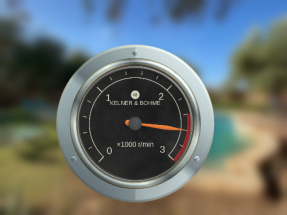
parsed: rpm 2600
